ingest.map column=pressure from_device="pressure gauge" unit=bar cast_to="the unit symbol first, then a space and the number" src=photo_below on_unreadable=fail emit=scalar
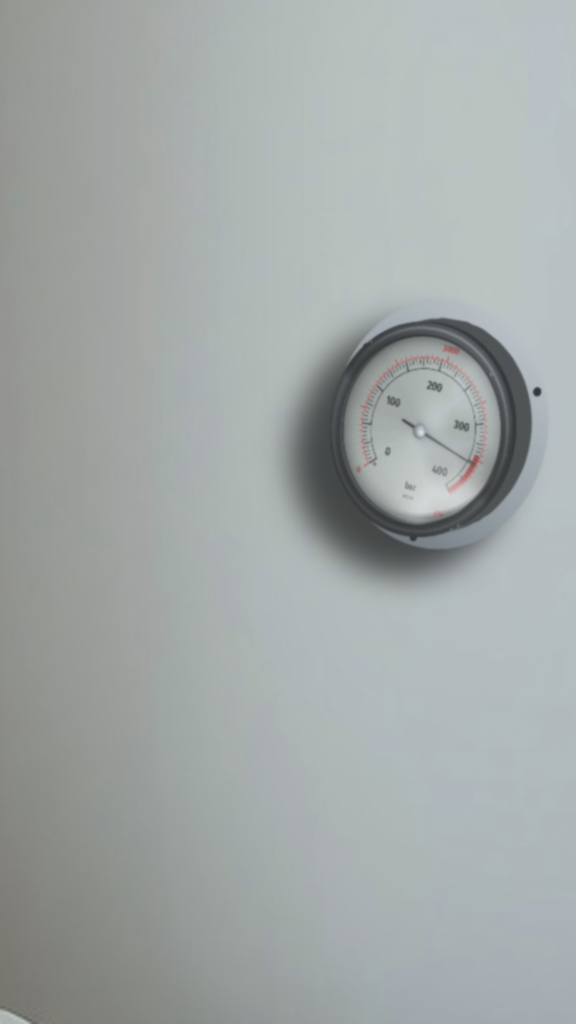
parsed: bar 350
